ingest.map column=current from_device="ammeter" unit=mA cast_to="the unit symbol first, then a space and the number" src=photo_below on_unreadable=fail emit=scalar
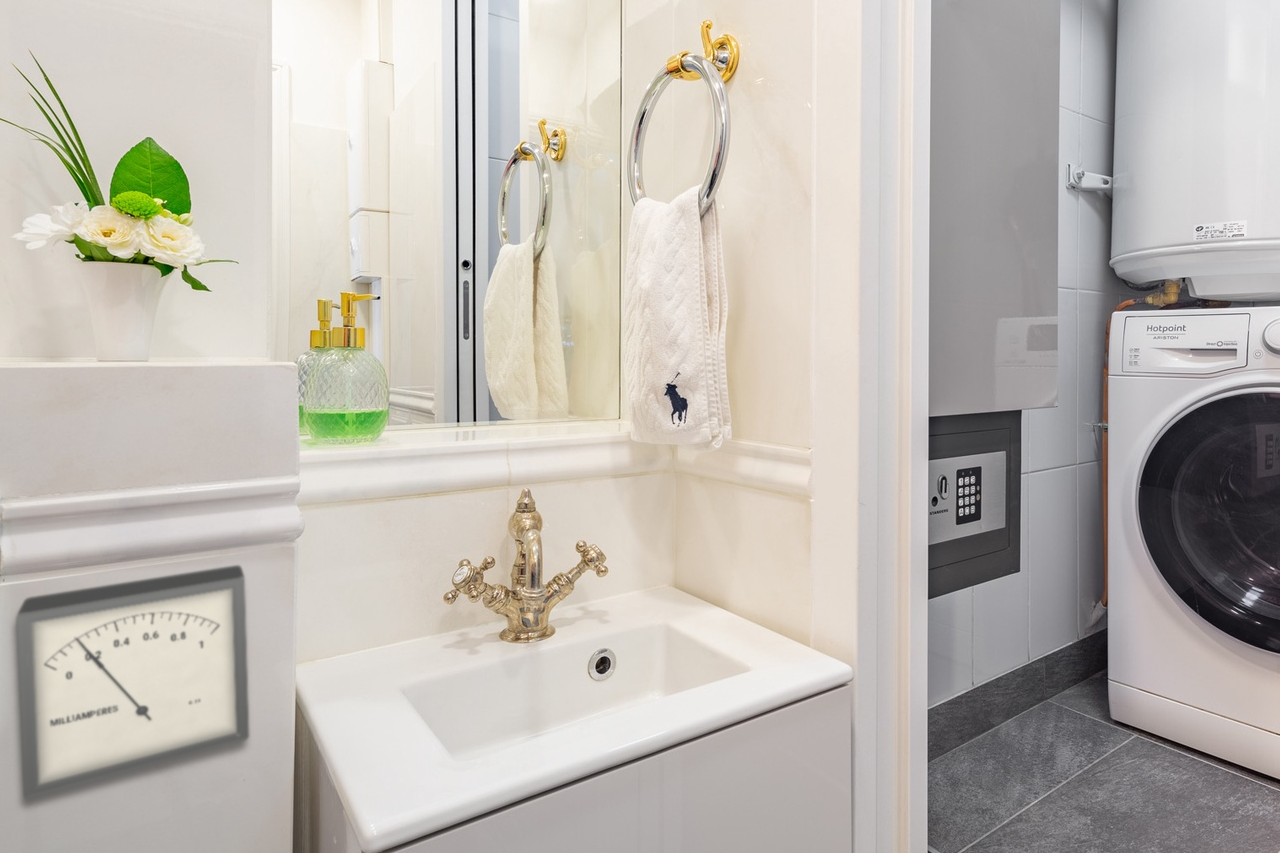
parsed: mA 0.2
